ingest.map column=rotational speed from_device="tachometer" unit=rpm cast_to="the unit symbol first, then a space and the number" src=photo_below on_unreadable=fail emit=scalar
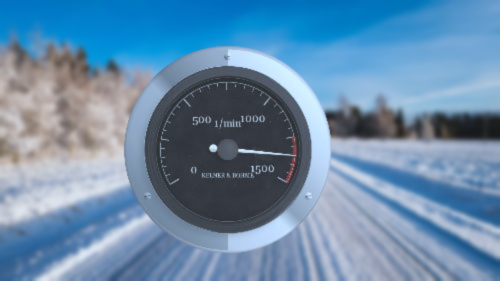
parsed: rpm 1350
